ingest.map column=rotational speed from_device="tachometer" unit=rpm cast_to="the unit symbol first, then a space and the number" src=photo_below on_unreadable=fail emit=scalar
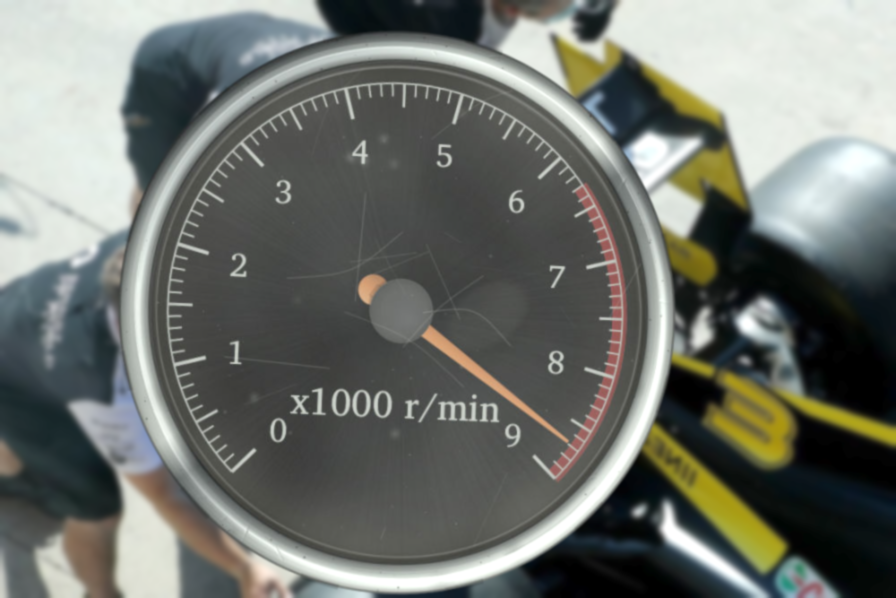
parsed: rpm 8700
